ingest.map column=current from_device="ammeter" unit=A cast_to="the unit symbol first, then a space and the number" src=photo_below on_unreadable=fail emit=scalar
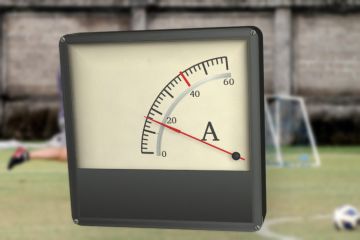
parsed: A 16
